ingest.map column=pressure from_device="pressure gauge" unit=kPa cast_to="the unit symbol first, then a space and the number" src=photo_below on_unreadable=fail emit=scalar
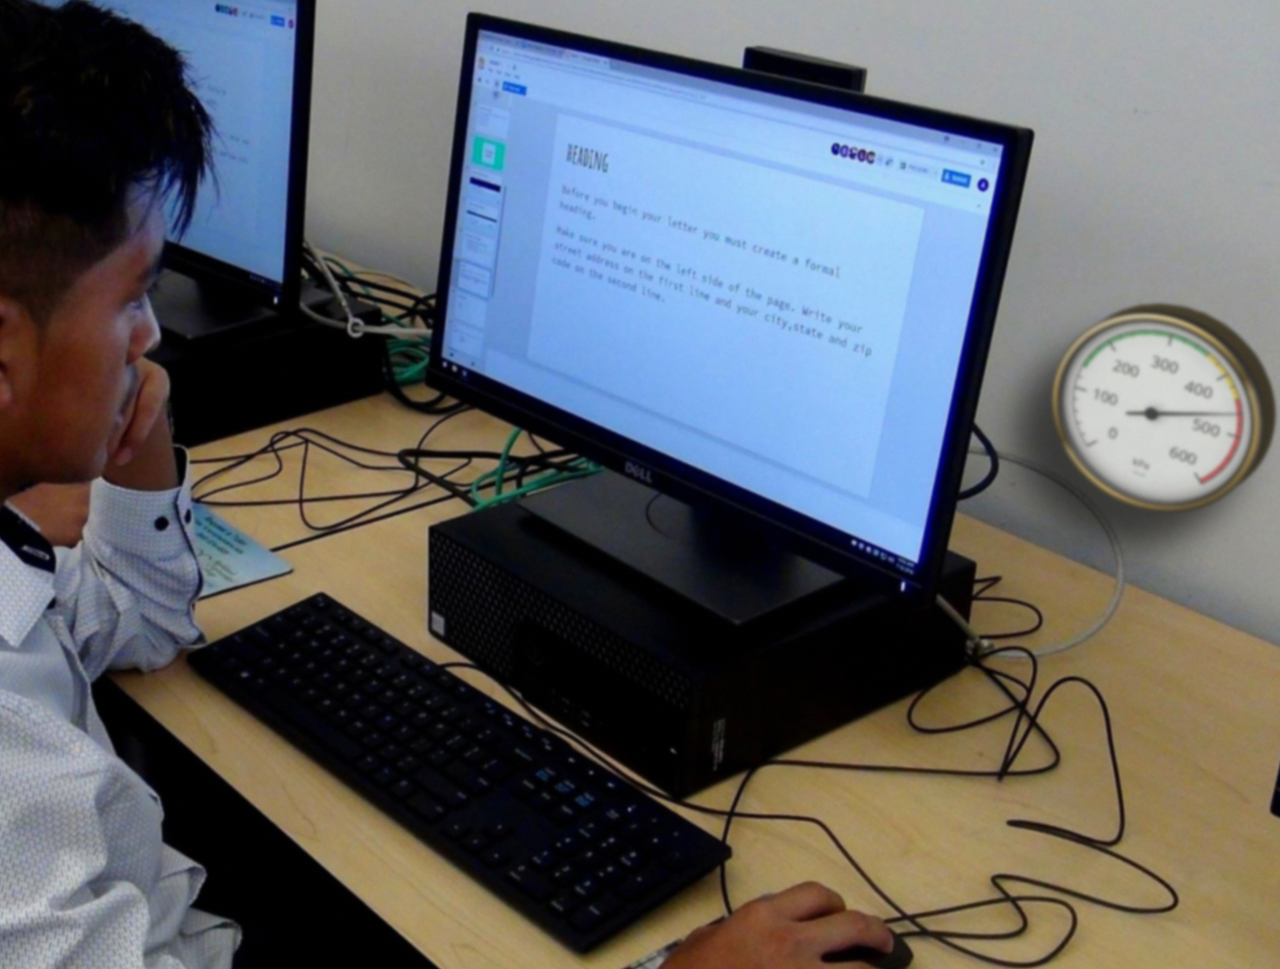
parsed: kPa 460
